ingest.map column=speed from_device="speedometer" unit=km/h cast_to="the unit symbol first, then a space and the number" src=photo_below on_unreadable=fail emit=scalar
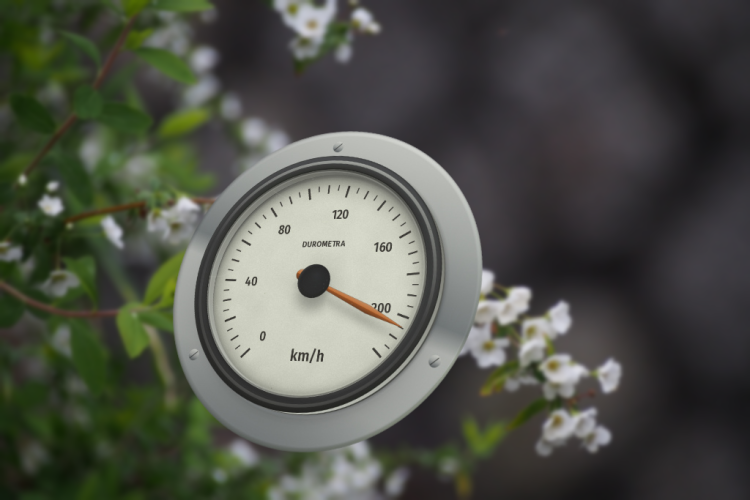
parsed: km/h 205
